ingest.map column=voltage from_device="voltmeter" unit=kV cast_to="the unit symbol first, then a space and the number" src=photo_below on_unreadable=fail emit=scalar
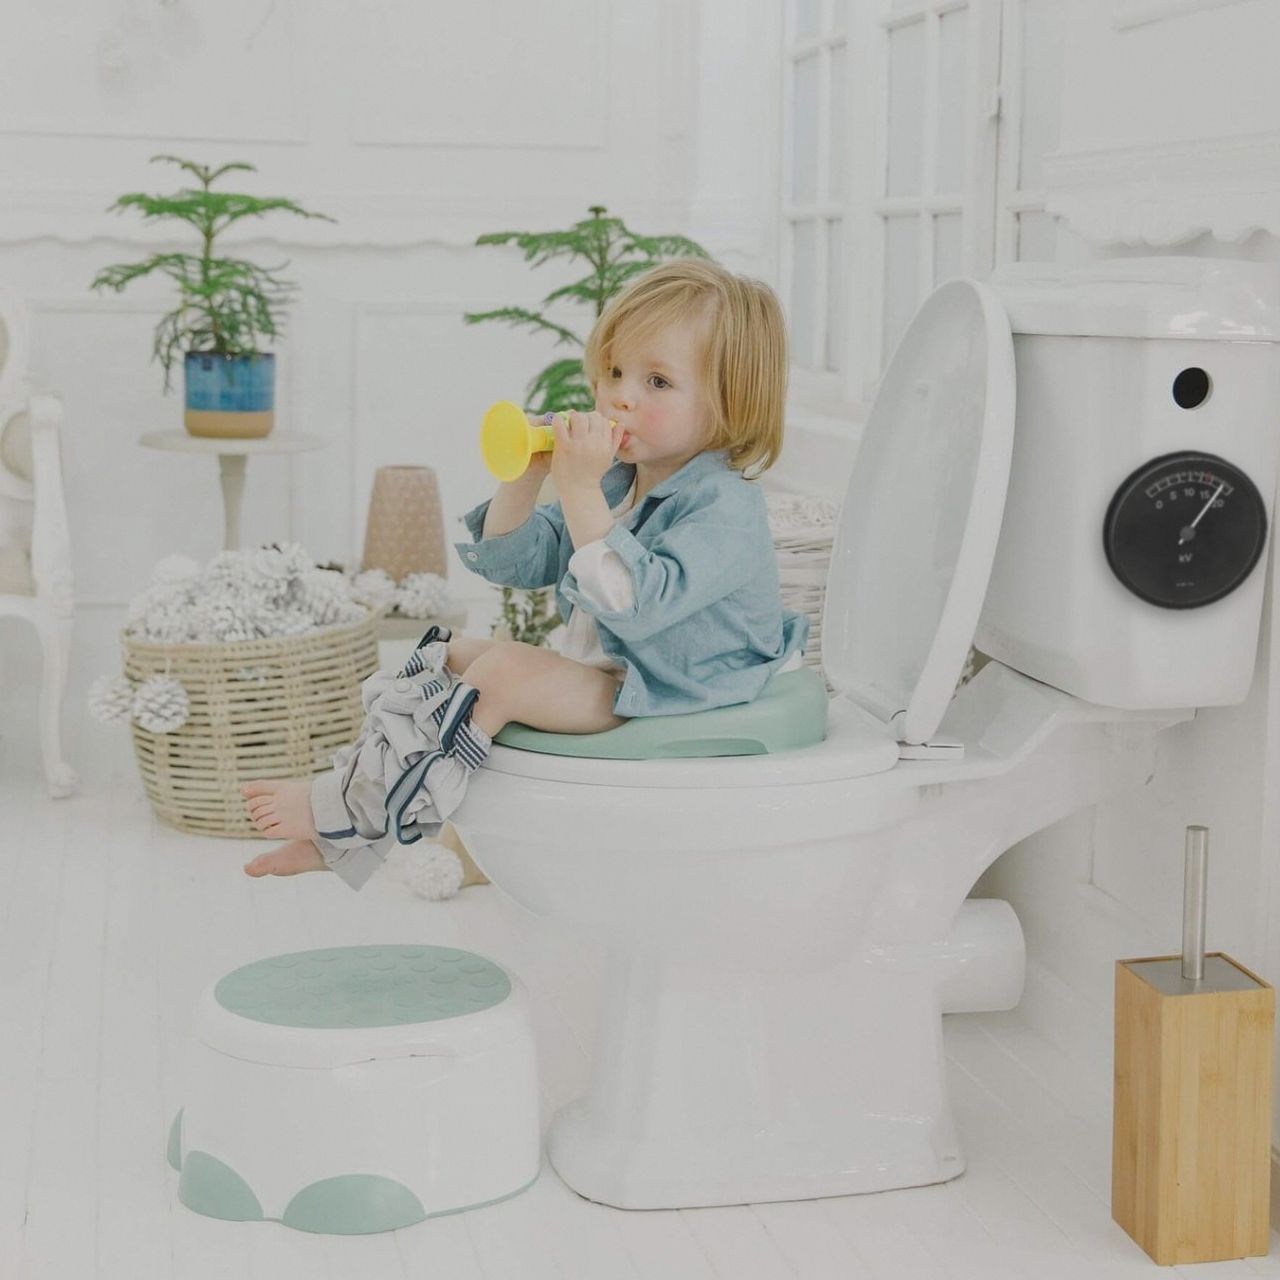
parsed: kV 17.5
